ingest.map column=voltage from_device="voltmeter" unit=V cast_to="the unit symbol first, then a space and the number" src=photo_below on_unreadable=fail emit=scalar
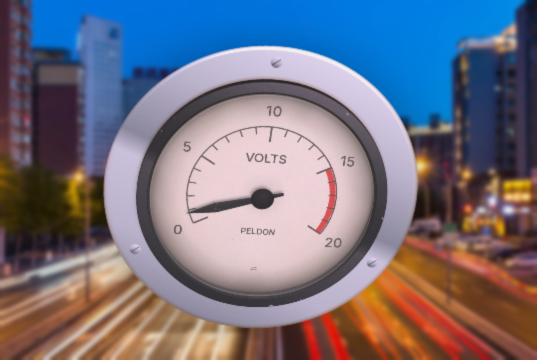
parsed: V 1
